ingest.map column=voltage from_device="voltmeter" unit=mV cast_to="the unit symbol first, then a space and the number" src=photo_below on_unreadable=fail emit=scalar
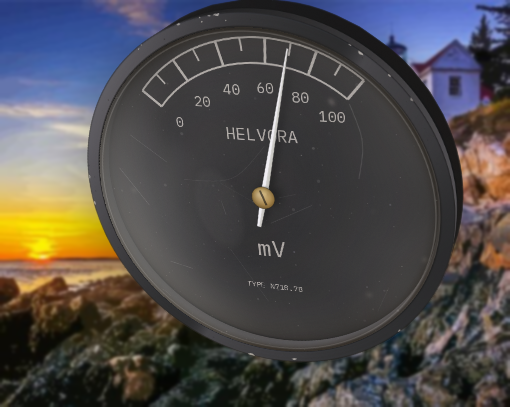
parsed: mV 70
